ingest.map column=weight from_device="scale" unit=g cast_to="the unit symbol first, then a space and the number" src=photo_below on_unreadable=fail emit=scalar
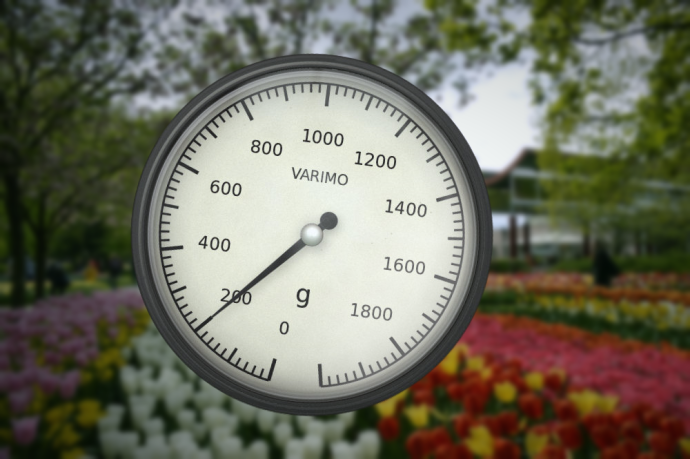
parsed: g 200
